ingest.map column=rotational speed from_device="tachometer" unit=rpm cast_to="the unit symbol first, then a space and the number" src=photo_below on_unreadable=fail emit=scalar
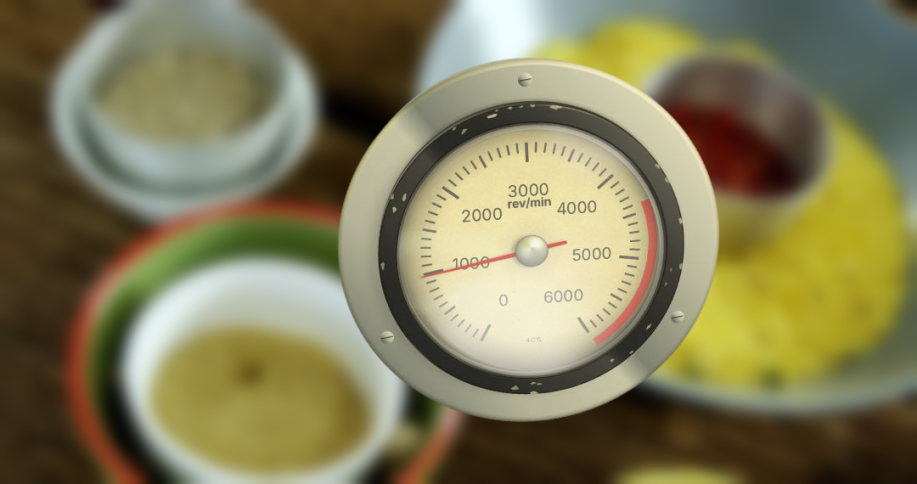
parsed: rpm 1000
